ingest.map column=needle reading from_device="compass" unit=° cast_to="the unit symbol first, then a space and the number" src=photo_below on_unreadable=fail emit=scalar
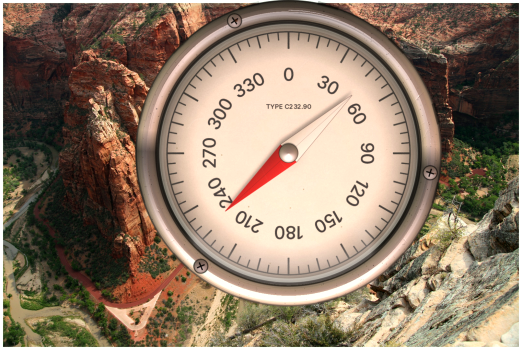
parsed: ° 227.5
